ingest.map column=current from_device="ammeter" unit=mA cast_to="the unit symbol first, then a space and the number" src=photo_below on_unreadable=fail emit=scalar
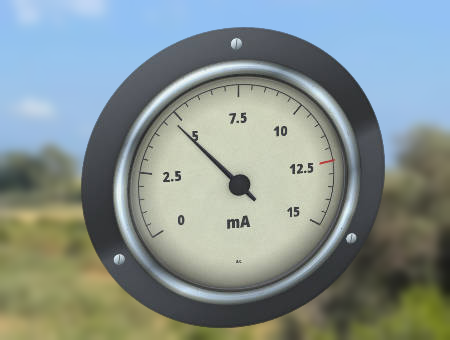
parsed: mA 4.75
